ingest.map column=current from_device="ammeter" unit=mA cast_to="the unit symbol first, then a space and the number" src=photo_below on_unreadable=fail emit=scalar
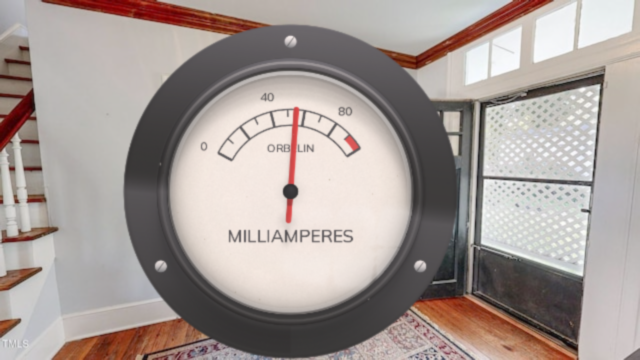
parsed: mA 55
